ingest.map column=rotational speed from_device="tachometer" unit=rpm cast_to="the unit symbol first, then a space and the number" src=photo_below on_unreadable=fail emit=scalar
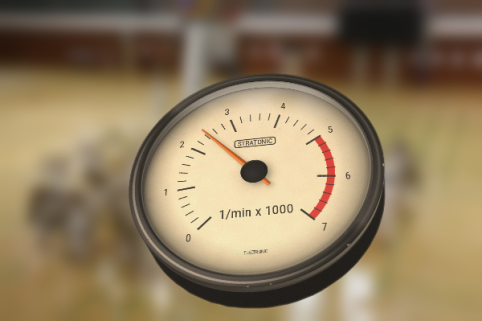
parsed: rpm 2400
